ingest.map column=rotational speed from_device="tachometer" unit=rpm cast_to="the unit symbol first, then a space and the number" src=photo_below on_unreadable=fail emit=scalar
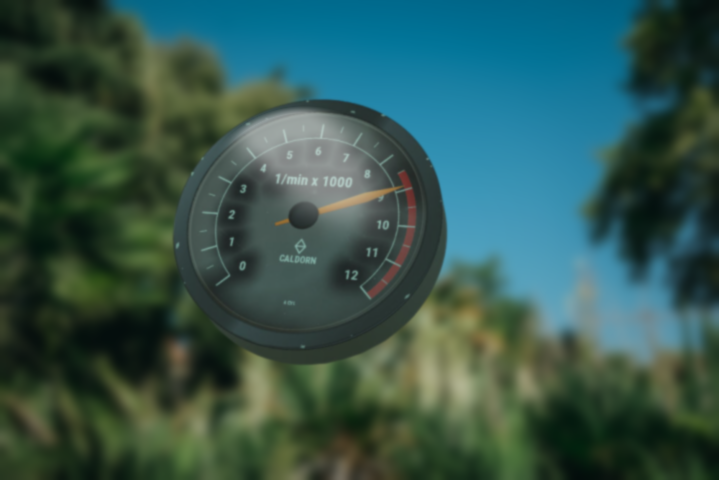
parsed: rpm 9000
